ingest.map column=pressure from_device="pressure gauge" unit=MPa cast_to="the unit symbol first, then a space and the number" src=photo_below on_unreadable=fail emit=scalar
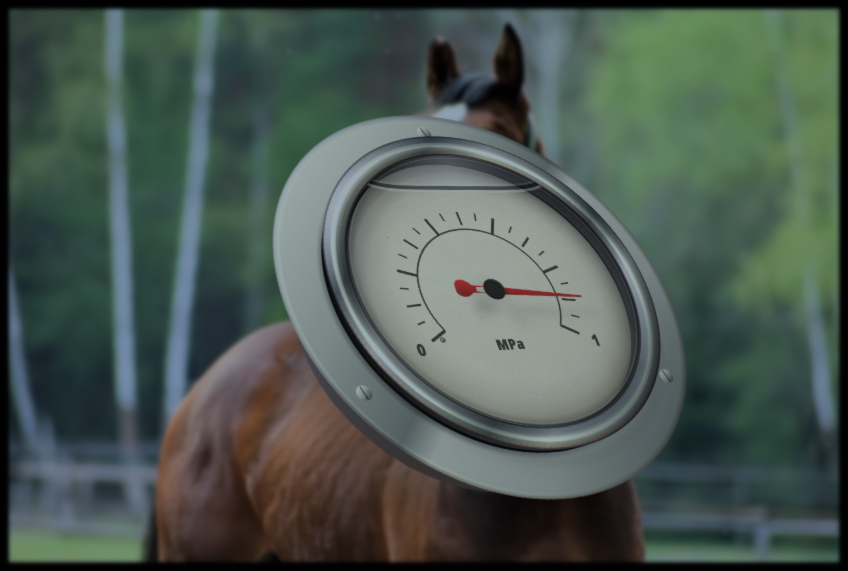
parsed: MPa 0.9
